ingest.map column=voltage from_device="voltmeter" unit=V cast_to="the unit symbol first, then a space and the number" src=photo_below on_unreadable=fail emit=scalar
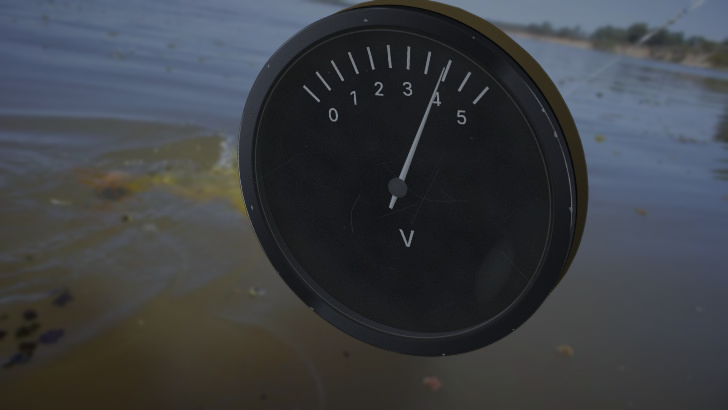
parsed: V 4
